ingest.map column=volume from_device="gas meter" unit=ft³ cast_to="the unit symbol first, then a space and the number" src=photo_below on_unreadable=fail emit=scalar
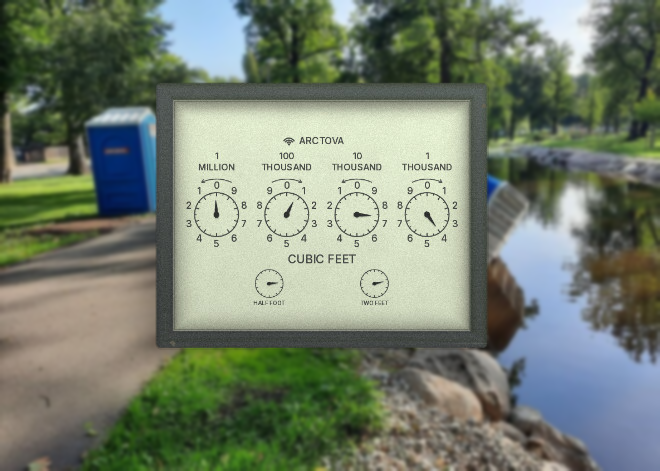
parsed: ft³ 7400
